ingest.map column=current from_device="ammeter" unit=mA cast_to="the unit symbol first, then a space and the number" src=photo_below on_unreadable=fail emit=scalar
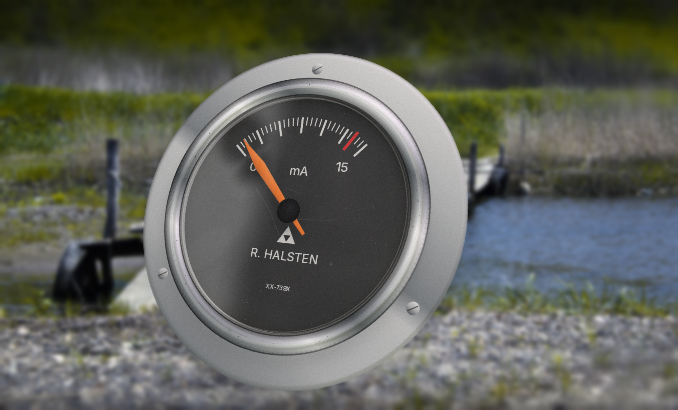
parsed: mA 1
